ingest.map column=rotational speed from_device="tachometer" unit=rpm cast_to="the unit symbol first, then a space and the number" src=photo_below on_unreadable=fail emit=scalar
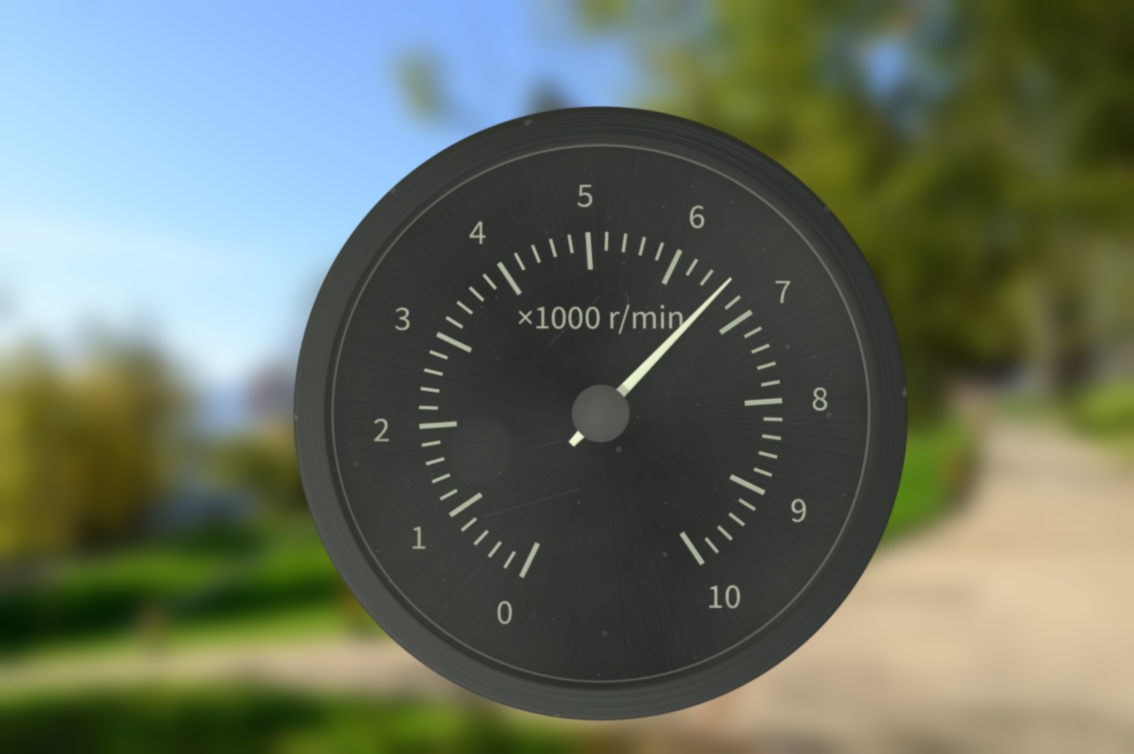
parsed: rpm 6600
